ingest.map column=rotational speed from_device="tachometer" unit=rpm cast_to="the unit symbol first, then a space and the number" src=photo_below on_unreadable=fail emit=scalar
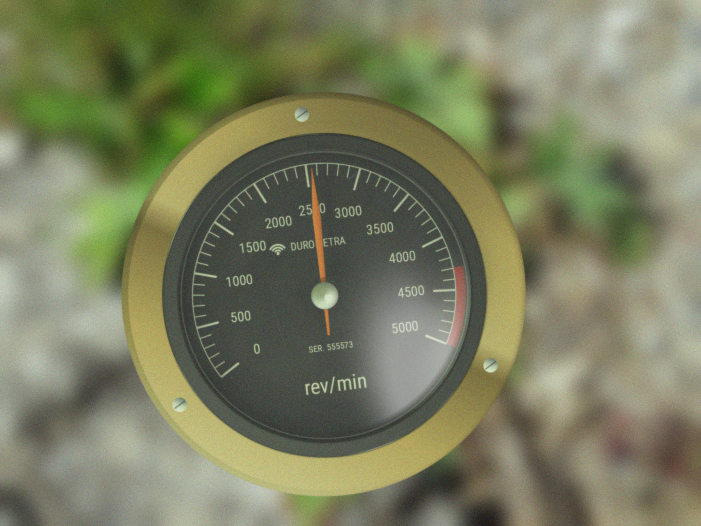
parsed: rpm 2550
